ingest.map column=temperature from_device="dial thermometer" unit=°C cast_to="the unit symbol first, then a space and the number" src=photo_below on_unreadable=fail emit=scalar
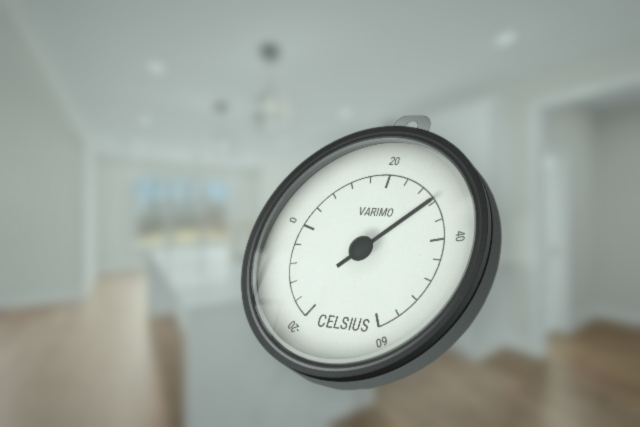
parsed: °C 32
